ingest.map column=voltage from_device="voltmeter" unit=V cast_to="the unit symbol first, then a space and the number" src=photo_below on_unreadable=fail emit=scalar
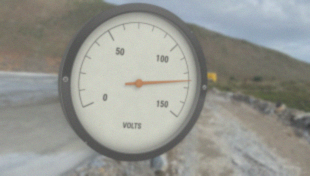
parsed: V 125
